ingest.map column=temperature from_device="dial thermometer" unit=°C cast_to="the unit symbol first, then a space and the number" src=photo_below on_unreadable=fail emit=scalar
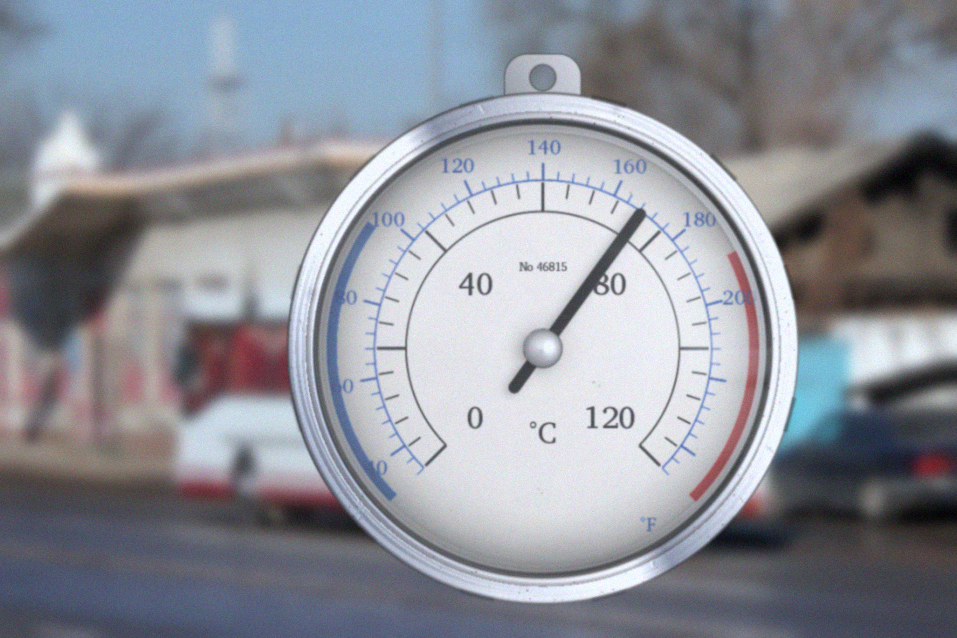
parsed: °C 76
